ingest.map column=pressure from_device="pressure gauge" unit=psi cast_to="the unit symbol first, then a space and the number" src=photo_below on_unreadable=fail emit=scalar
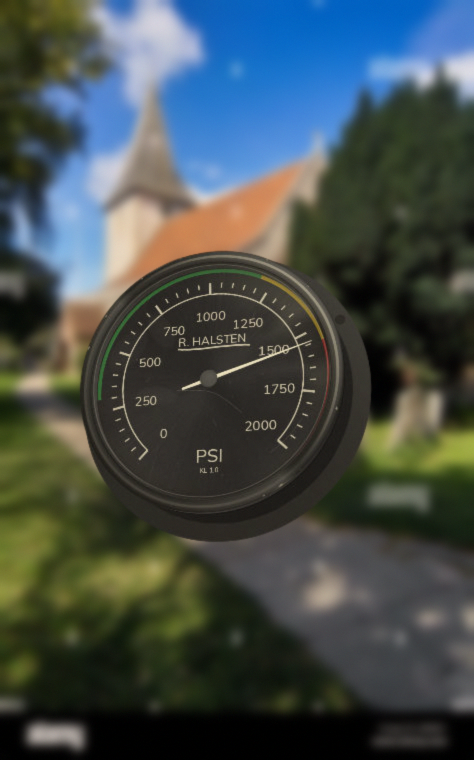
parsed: psi 1550
